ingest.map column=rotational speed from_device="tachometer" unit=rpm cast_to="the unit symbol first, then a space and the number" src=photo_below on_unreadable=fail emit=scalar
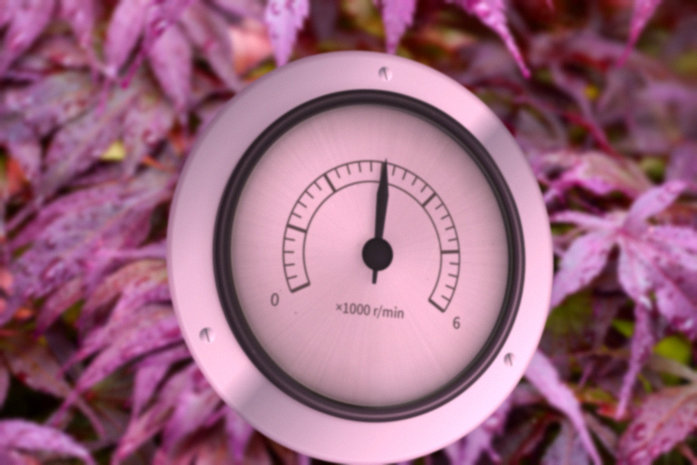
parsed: rpm 3000
